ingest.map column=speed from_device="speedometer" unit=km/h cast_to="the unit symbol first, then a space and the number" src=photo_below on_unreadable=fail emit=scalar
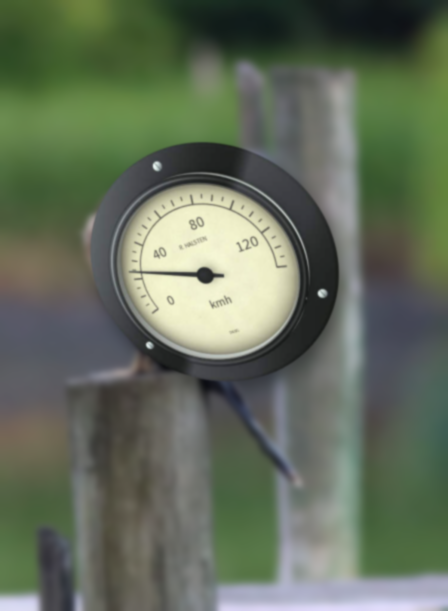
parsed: km/h 25
